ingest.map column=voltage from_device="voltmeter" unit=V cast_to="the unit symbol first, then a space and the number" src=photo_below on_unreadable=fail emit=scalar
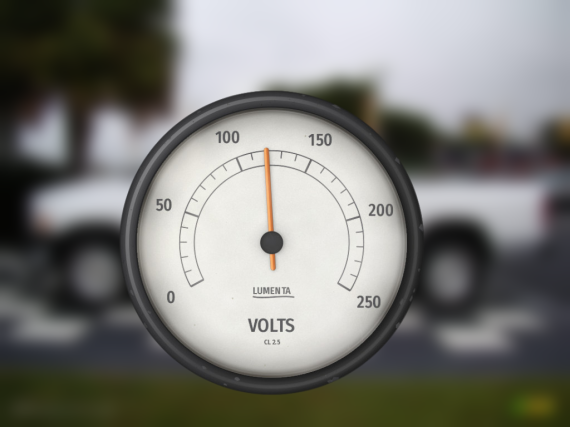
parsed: V 120
